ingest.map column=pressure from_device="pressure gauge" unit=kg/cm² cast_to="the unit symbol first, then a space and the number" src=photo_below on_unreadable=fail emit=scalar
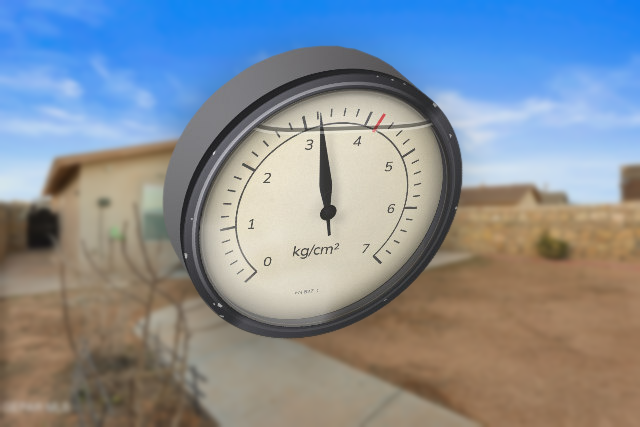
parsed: kg/cm² 3.2
